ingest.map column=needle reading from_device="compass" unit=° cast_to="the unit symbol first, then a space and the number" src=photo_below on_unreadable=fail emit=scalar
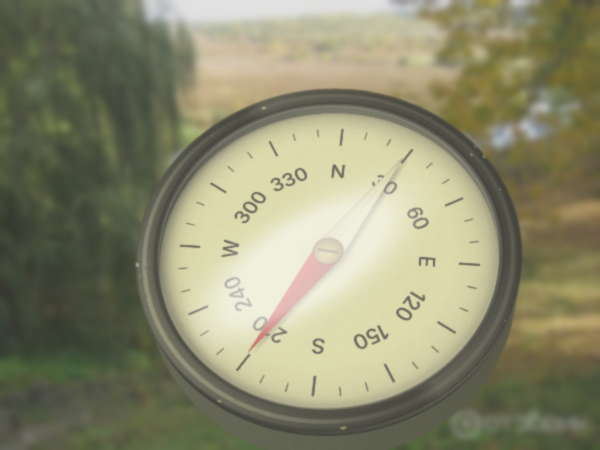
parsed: ° 210
